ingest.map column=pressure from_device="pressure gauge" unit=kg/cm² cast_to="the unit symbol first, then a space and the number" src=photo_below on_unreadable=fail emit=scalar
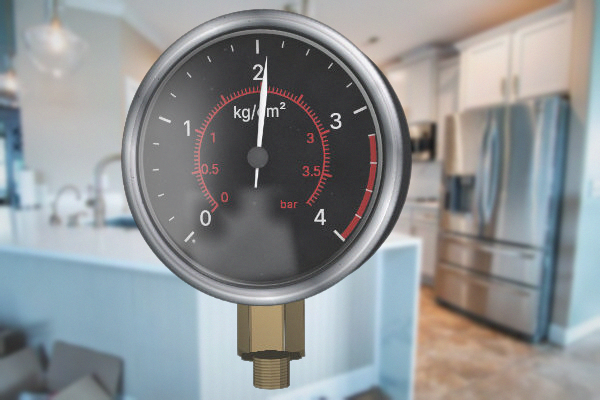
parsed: kg/cm² 2.1
